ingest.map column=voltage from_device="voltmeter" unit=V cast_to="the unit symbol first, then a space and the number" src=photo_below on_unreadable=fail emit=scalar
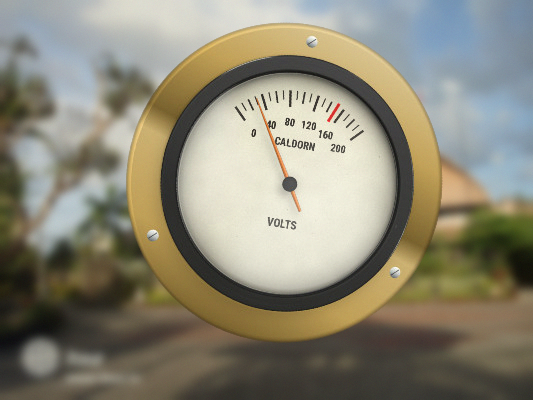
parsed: V 30
